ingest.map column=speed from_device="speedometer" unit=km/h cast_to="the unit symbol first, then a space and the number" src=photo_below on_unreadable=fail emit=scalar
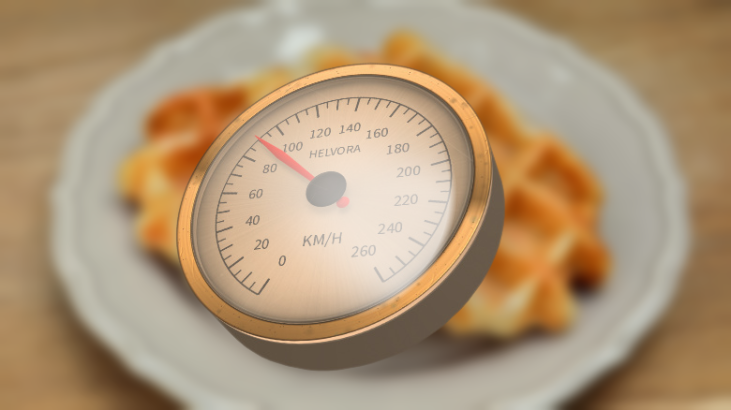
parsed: km/h 90
